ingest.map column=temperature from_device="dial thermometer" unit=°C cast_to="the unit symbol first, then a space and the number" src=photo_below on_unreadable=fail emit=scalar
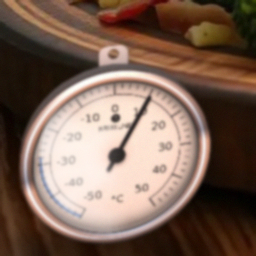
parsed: °C 10
